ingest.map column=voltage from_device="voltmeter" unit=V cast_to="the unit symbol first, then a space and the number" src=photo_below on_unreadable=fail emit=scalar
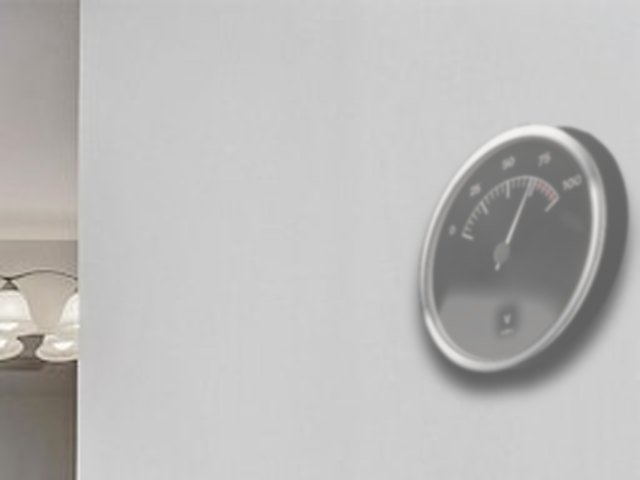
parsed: V 75
